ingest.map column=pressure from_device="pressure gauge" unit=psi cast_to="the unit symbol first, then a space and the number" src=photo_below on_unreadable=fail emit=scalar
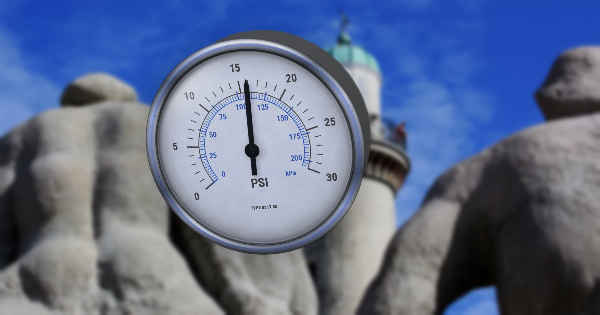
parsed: psi 16
